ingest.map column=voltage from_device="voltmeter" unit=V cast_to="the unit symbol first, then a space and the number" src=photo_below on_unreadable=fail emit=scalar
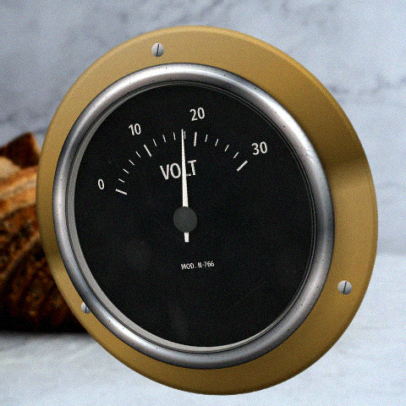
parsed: V 18
